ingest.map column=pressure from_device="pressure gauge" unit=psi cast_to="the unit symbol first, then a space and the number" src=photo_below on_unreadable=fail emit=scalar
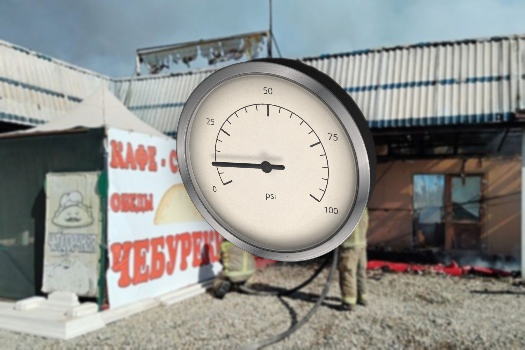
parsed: psi 10
